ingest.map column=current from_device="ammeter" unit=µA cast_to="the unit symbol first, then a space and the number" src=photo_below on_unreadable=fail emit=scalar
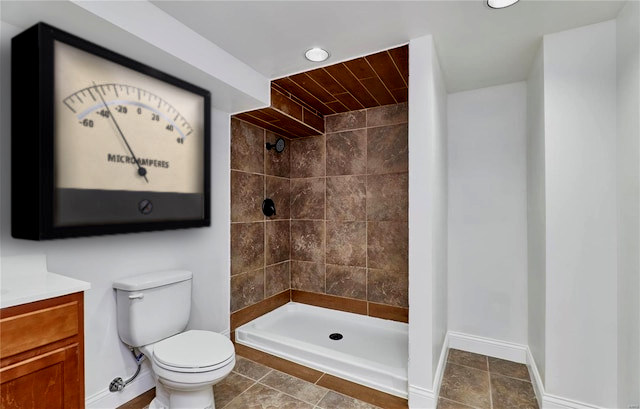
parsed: µA -35
